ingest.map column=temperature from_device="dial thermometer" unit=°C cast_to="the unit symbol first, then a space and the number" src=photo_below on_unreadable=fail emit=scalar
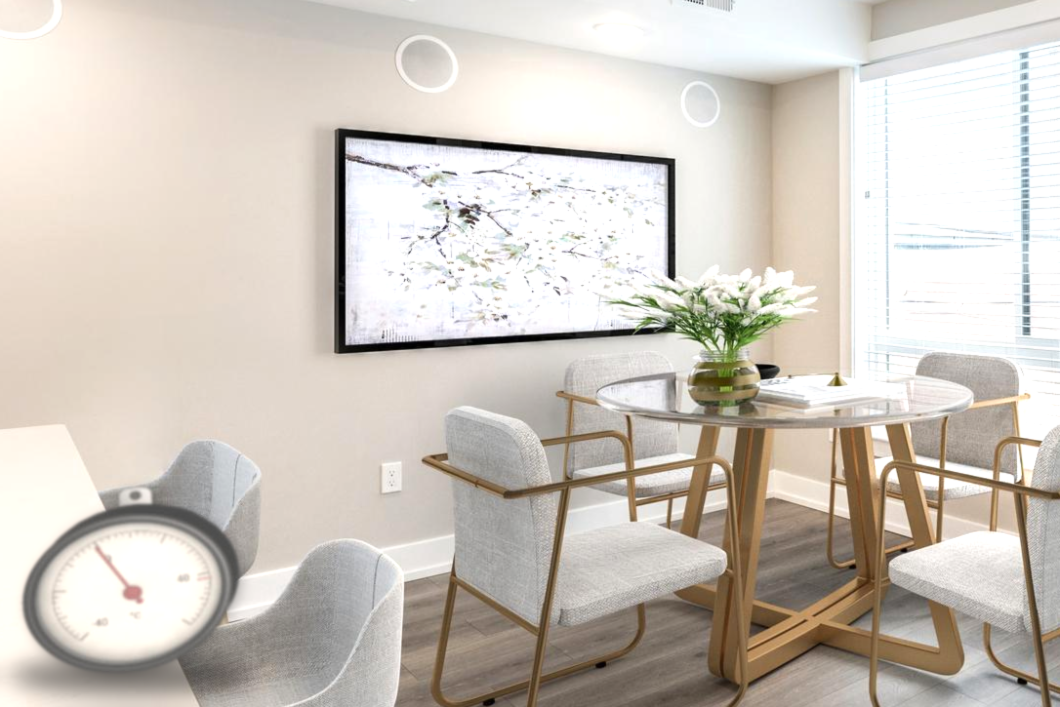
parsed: °C 0
